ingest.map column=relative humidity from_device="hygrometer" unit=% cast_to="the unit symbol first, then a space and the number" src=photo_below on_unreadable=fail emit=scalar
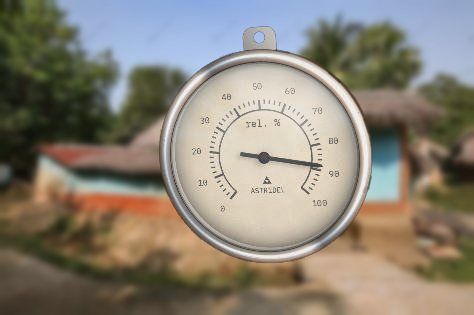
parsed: % 88
